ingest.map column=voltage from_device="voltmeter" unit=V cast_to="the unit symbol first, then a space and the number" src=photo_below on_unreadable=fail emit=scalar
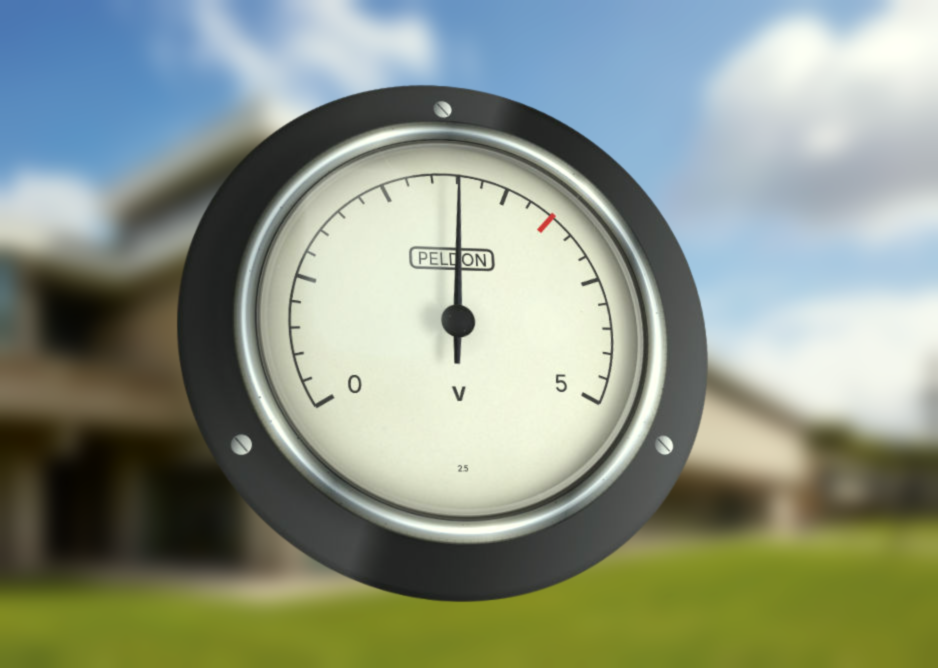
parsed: V 2.6
